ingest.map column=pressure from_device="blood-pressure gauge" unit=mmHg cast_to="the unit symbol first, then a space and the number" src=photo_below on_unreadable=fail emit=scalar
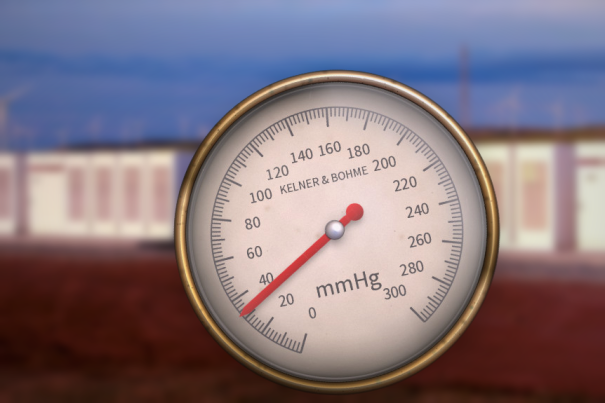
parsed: mmHg 32
